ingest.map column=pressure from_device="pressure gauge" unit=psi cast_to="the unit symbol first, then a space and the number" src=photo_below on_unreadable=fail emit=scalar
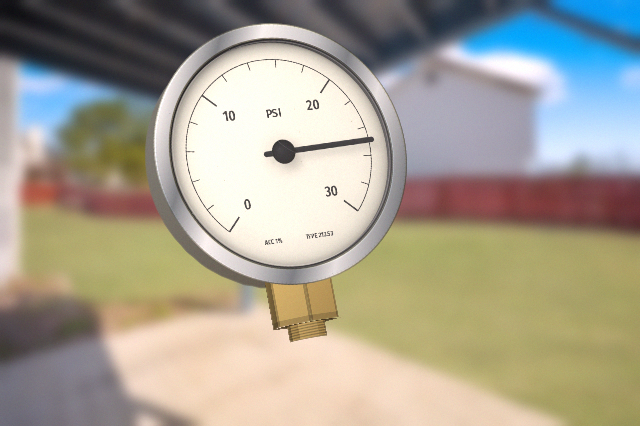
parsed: psi 25
